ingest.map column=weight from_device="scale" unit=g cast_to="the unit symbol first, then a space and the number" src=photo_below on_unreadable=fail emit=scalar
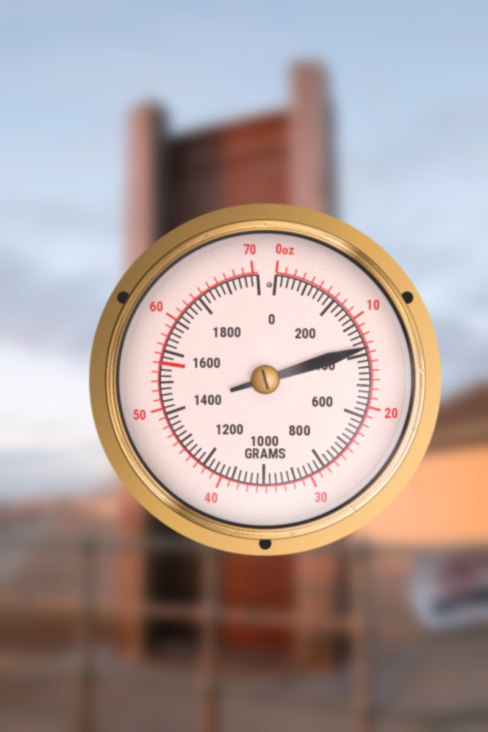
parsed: g 380
